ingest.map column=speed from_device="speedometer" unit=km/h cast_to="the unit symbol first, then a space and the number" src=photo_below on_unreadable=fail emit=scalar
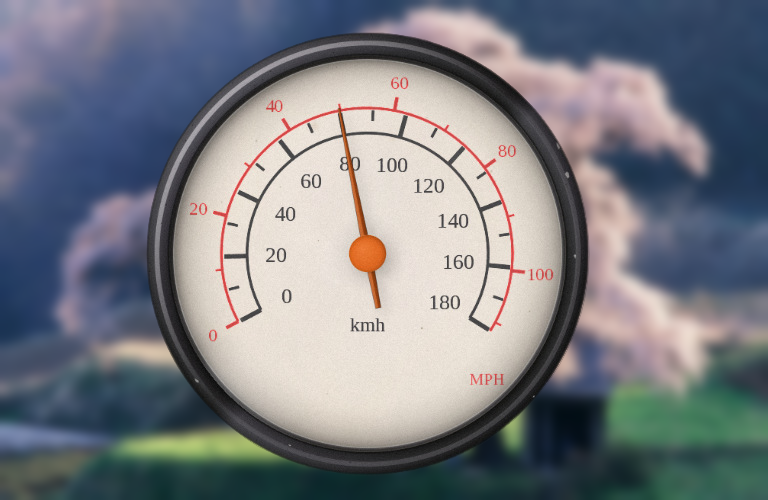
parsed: km/h 80
